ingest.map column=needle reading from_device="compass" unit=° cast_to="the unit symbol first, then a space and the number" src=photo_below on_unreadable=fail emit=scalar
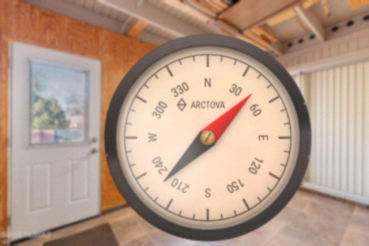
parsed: ° 45
